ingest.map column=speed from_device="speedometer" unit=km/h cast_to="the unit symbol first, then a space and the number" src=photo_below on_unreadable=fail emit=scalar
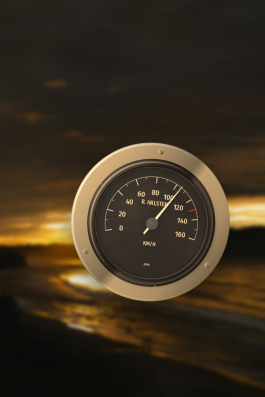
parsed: km/h 105
